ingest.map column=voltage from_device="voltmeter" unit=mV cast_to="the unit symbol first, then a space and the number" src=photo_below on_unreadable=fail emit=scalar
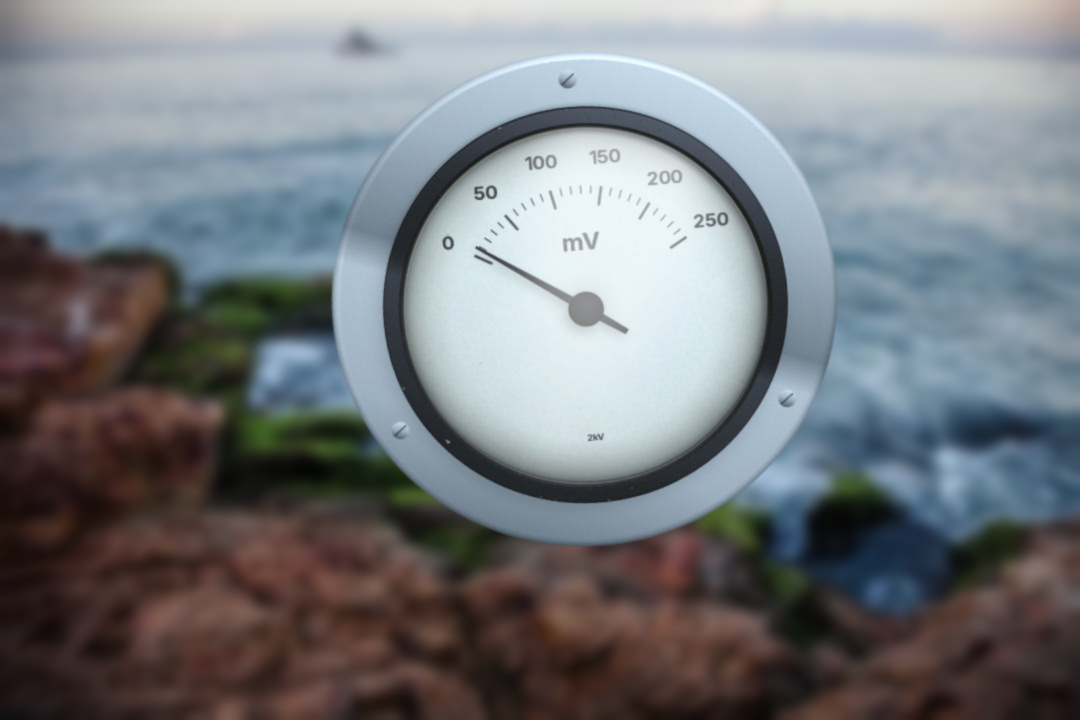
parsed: mV 10
